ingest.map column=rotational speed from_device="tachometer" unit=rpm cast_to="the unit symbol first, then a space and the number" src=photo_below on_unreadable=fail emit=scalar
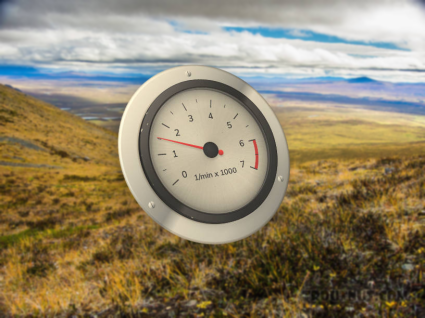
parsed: rpm 1500
